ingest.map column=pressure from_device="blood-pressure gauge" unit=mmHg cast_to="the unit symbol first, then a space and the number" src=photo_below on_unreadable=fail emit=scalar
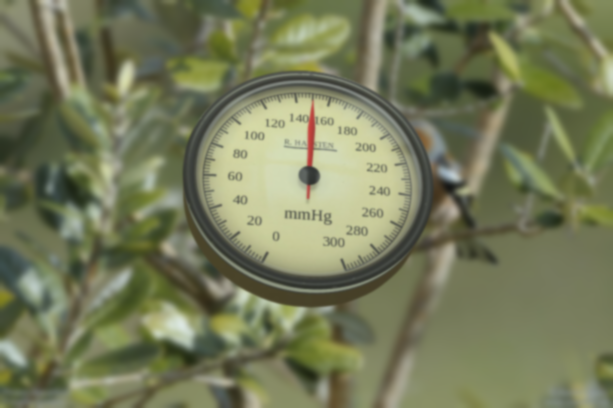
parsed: mmHg 150
